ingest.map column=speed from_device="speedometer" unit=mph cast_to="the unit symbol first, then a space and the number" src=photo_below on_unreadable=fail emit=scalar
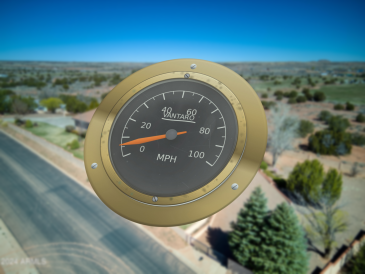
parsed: mph 5
